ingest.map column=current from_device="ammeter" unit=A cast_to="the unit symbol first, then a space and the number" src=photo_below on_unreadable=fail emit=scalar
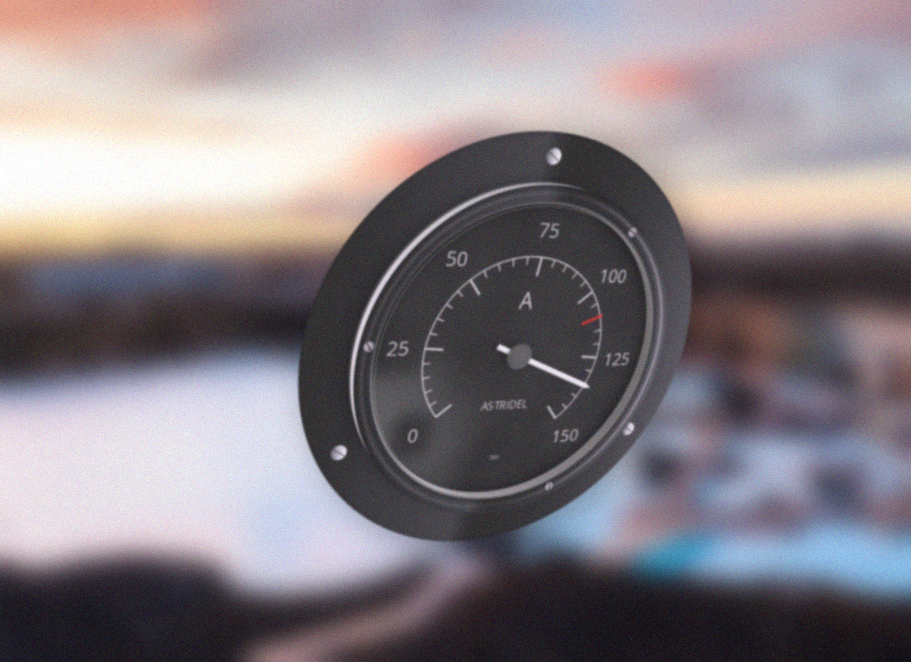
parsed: A 135
